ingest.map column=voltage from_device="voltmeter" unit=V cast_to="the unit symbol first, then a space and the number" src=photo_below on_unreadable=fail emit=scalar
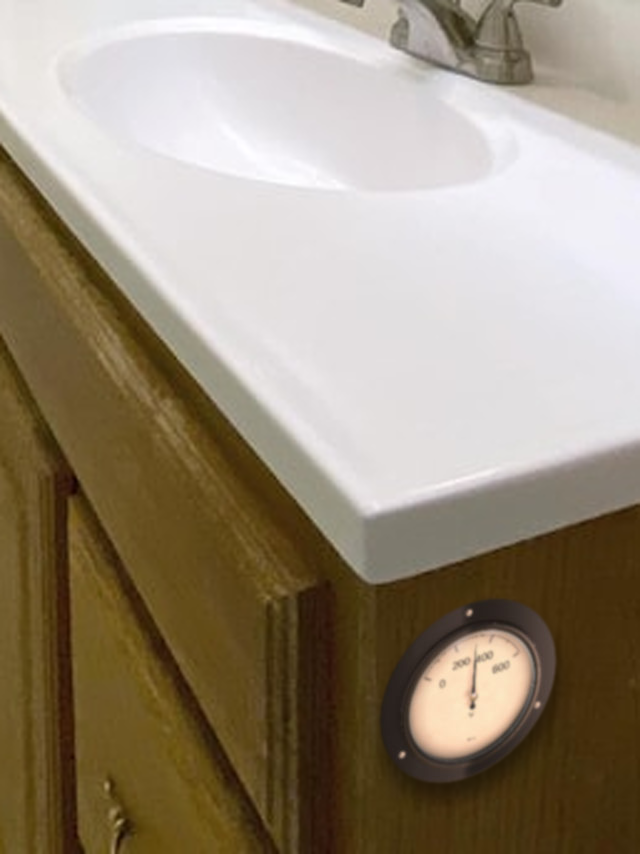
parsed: V 300
